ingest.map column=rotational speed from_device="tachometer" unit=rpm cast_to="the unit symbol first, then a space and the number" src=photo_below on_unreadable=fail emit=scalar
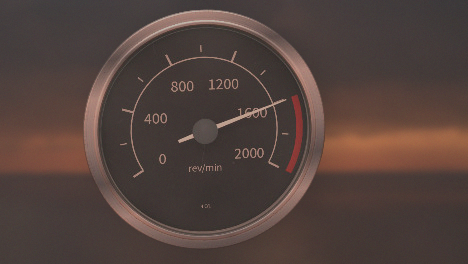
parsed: rpm 1600
